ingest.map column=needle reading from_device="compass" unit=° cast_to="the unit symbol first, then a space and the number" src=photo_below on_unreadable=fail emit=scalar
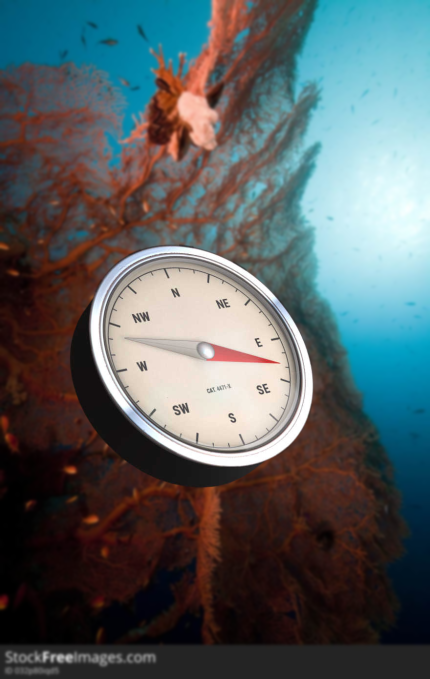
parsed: ° 110
